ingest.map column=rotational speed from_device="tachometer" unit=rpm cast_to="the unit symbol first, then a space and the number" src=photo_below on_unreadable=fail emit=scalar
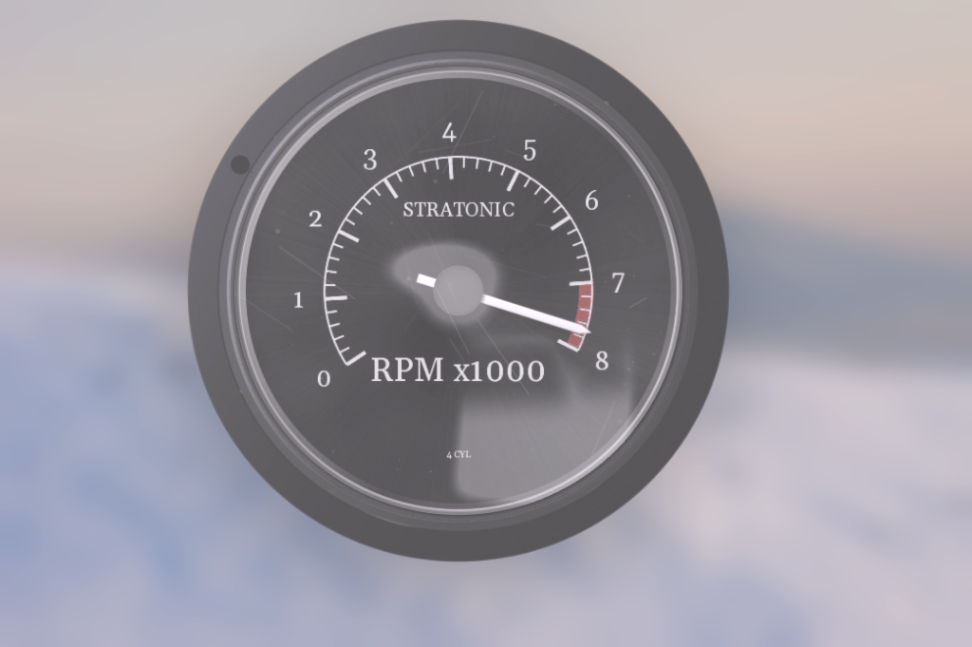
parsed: rpm 7700
